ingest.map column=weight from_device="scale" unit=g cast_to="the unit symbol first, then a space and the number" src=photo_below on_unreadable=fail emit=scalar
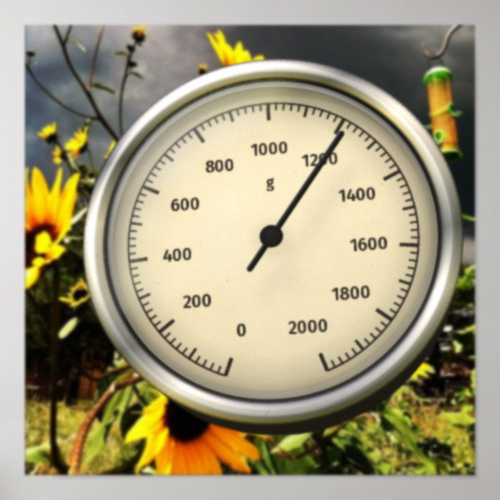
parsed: g 1220
